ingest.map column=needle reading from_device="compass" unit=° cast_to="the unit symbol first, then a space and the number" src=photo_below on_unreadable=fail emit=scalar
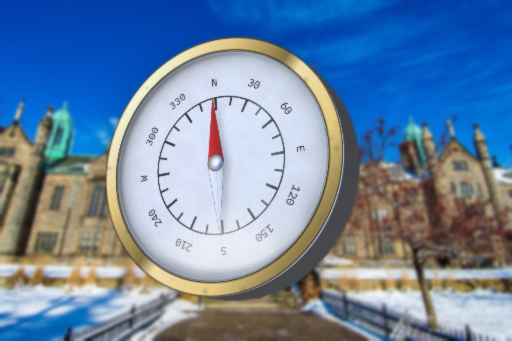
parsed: ° 0
